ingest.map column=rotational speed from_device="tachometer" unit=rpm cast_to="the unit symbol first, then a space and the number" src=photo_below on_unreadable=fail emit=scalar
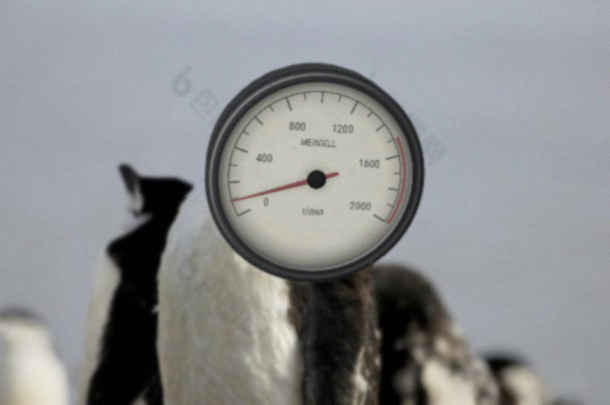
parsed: rpm 100
